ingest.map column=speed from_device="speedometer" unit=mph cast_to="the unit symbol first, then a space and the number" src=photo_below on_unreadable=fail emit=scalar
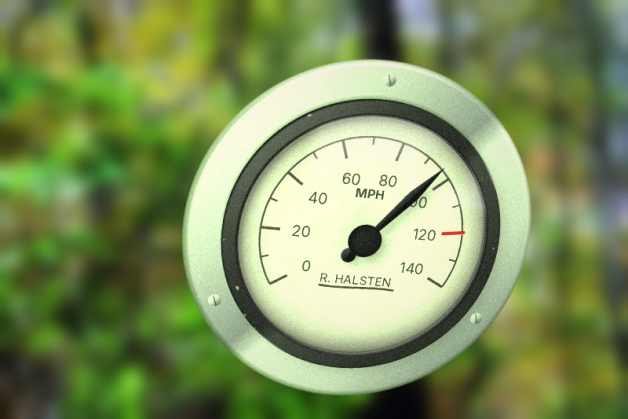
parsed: mph 95
